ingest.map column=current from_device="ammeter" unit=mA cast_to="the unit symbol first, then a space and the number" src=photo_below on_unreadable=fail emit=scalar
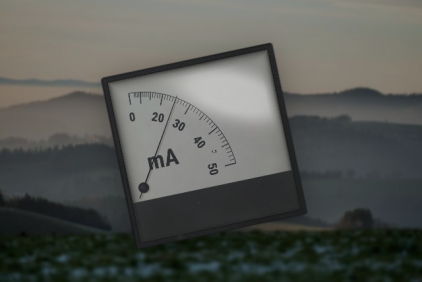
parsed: mA 25
